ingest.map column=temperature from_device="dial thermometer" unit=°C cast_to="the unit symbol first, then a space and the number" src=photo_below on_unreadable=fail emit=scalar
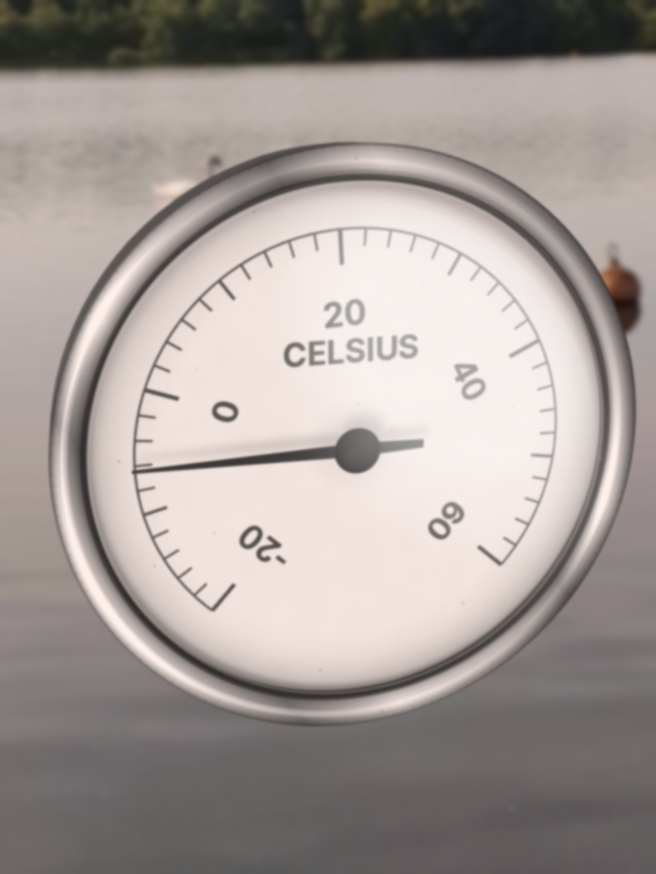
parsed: °C -6
